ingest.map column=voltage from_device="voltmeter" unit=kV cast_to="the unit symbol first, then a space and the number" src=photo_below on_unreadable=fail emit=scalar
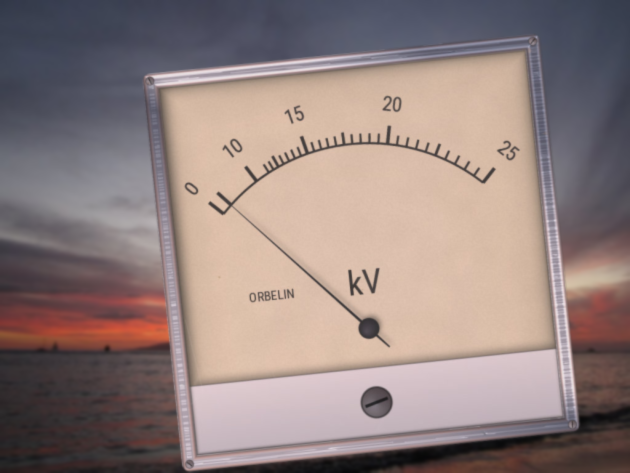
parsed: kV 5
